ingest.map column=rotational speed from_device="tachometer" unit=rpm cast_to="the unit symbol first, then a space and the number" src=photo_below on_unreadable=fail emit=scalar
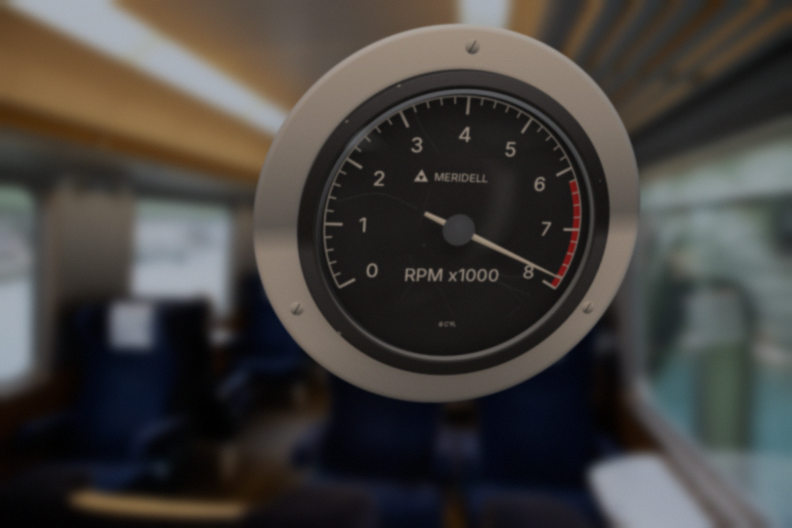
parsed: rpm 7800
